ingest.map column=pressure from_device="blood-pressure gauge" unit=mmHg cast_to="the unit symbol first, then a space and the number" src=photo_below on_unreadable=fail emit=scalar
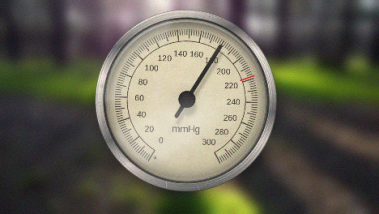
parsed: mmHg 180
